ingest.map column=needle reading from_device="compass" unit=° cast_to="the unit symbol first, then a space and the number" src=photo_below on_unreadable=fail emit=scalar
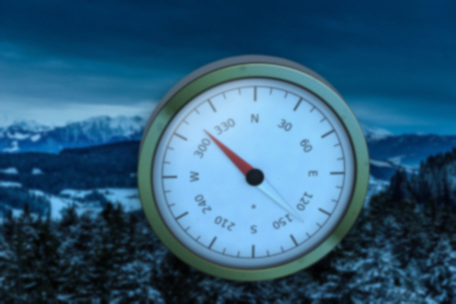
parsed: ° 315
